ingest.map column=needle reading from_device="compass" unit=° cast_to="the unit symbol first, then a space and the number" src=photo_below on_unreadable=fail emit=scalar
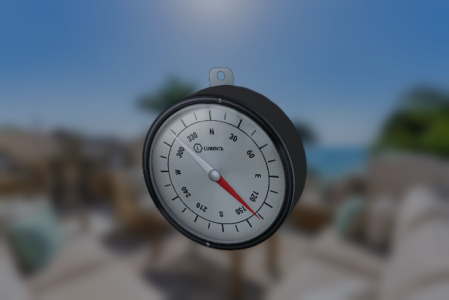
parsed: ° 135
